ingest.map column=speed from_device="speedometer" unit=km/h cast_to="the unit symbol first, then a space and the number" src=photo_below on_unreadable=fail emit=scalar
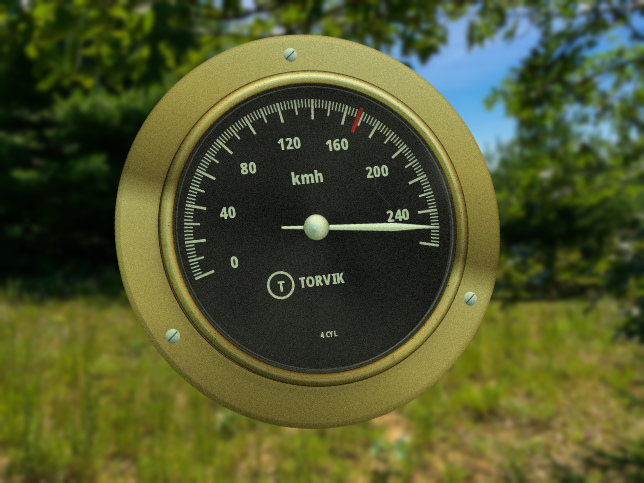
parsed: km/h 250
